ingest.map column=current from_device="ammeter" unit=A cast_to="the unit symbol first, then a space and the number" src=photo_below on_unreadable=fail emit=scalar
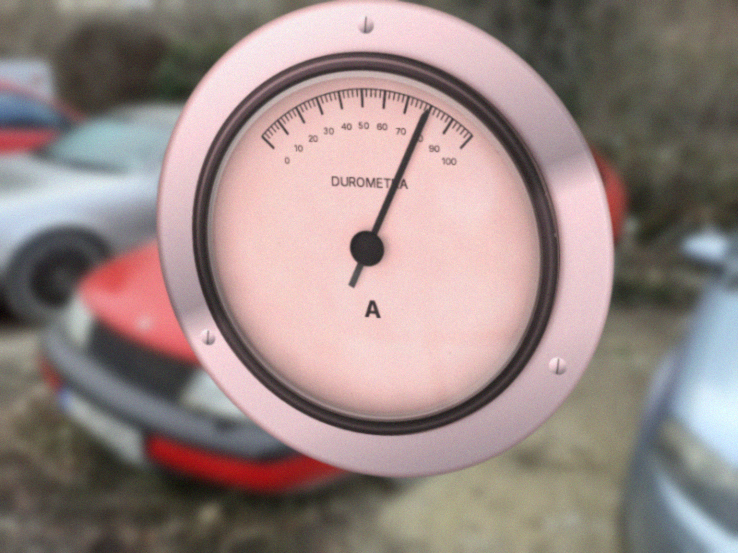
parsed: A 80
